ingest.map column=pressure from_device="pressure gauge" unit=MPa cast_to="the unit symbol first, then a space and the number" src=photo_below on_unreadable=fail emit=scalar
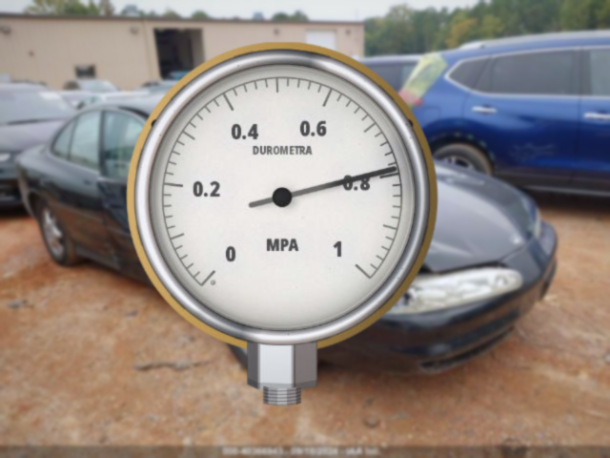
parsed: MPa 0.79
